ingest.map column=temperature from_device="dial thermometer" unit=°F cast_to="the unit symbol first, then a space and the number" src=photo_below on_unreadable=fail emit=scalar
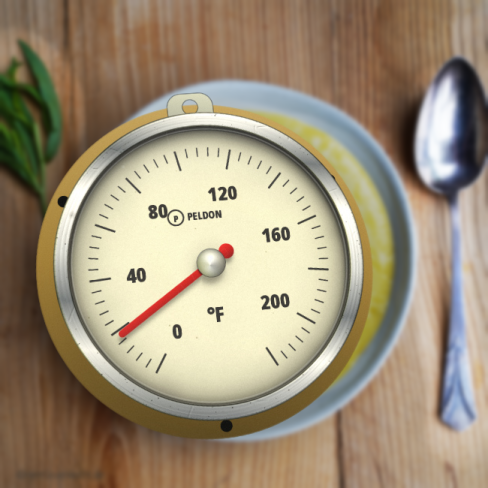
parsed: °F 18
